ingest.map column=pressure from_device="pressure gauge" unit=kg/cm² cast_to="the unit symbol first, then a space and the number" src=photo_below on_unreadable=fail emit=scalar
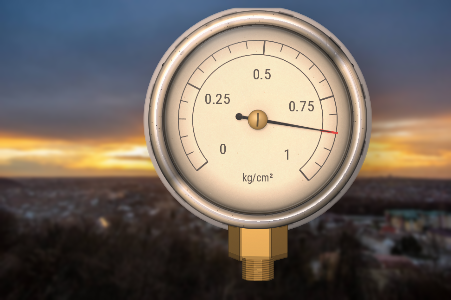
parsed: kg/cm² 0.85
